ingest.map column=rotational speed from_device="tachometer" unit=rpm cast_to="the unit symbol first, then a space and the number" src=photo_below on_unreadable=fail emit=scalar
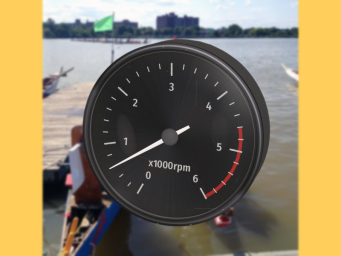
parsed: rpm 600
